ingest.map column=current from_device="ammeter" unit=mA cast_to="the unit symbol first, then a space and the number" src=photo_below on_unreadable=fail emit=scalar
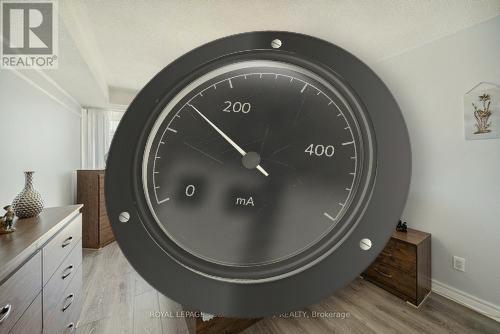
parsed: mA 140
